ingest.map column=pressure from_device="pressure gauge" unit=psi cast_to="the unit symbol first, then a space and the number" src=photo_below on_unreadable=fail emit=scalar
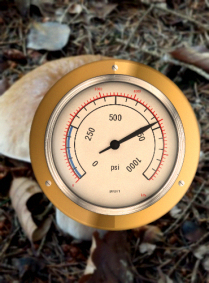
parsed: psi 725
